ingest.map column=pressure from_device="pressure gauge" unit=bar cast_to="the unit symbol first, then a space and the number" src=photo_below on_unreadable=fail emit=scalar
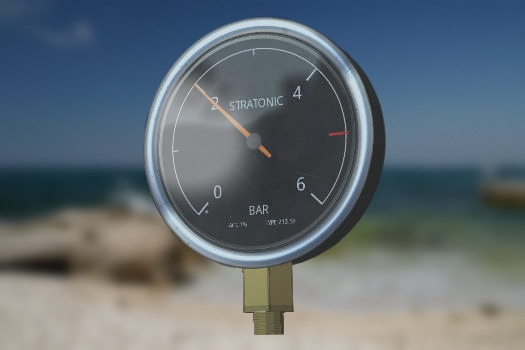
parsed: bar 2
